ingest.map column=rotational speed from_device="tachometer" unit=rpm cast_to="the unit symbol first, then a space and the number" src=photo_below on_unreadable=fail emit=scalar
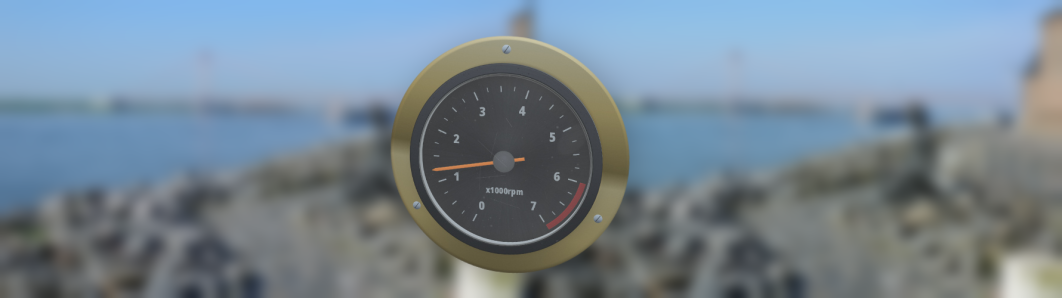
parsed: rpm 1250
